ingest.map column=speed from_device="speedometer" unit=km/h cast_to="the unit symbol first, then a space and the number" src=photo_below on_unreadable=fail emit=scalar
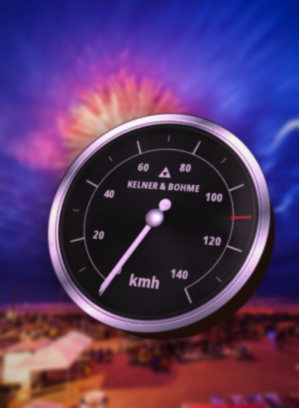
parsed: km/h 0
